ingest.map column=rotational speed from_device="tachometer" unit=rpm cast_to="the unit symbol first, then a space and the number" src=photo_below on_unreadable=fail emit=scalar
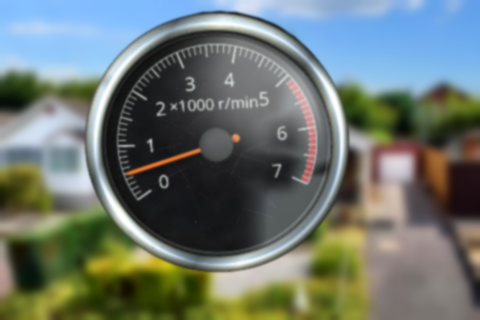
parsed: rpm 500
